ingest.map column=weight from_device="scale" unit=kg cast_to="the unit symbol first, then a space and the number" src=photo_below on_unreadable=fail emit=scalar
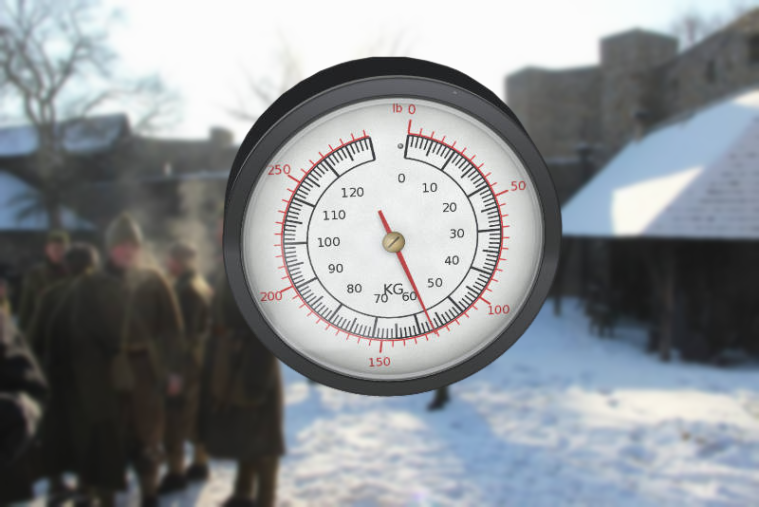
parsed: kg 57
